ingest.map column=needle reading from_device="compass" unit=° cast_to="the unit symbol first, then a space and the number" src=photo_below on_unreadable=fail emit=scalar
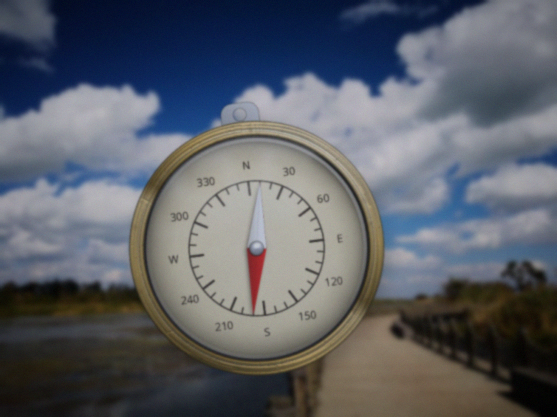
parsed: ° 190
